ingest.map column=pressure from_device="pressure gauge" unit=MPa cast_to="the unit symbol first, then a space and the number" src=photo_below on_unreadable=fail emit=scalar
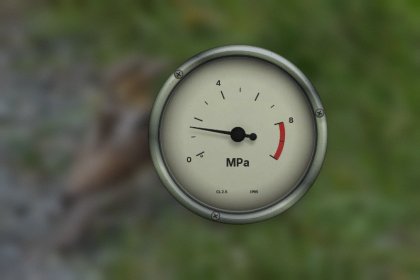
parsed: MPa 1.5
